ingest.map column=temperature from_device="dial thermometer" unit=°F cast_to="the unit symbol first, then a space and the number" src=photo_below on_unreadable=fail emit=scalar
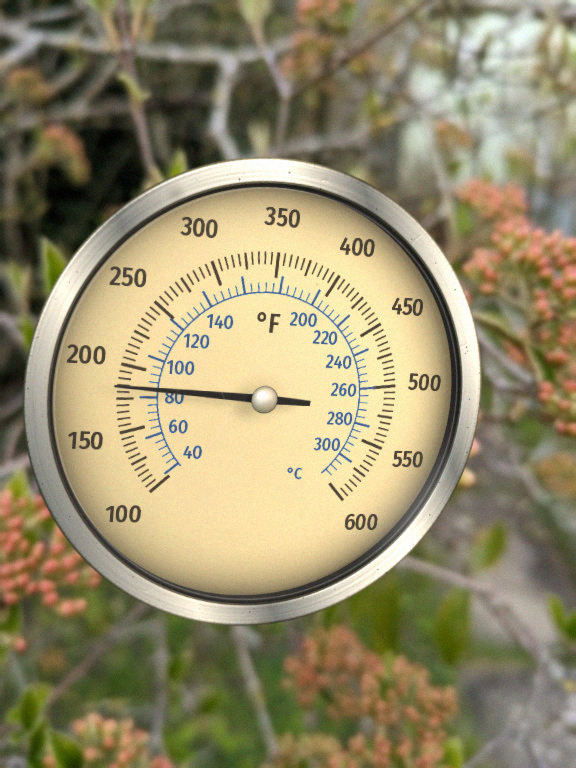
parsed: °F 185
